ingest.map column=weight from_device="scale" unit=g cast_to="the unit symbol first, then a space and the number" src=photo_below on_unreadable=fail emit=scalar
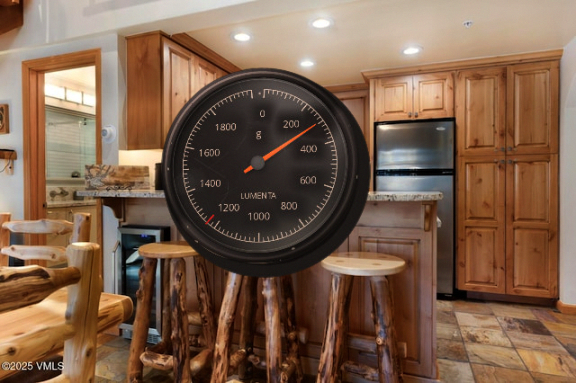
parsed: g 300
